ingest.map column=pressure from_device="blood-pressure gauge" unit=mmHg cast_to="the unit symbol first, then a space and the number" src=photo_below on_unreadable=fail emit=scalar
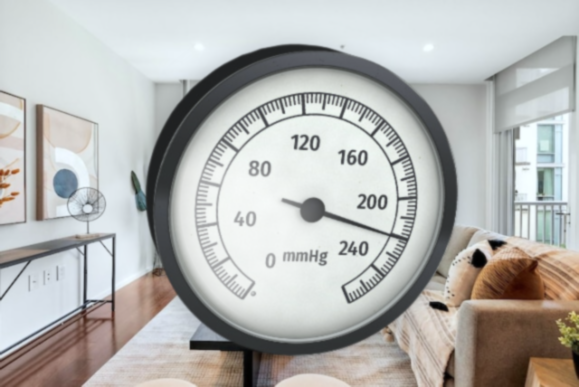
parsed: mmHg 220
